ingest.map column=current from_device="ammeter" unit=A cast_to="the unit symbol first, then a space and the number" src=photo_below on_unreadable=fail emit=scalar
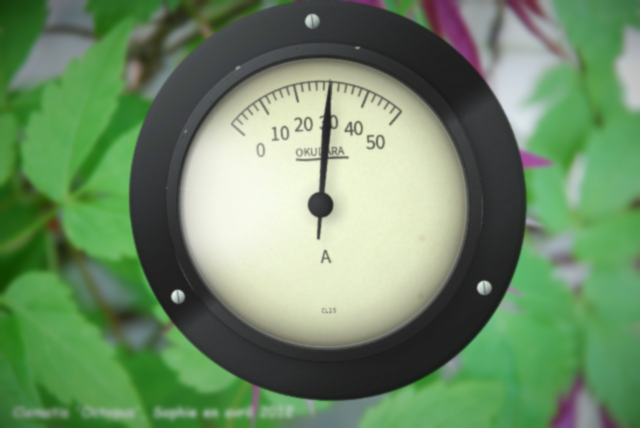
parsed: A 30
